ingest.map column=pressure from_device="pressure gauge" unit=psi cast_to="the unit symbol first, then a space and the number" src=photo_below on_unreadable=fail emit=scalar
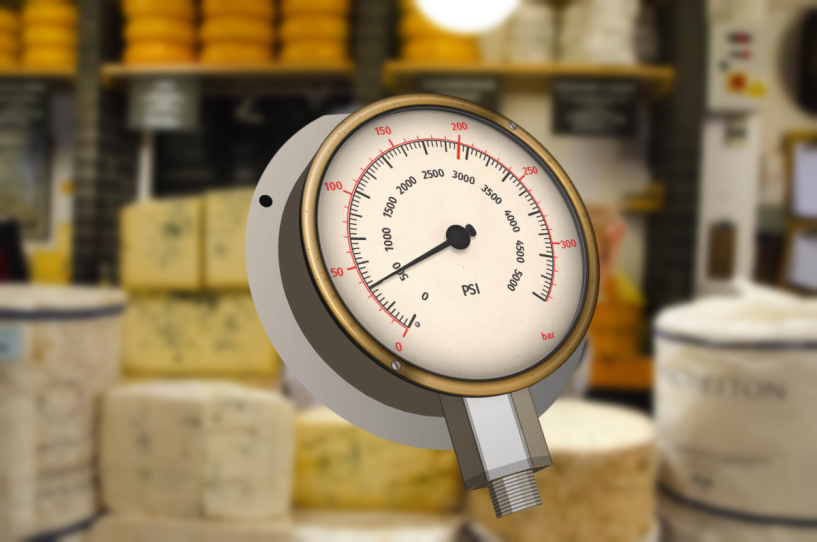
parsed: psi 500
